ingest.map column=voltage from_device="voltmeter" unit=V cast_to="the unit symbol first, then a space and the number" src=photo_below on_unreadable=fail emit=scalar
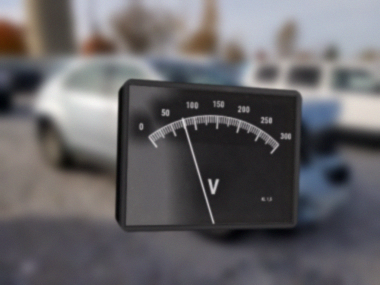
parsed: V 75
